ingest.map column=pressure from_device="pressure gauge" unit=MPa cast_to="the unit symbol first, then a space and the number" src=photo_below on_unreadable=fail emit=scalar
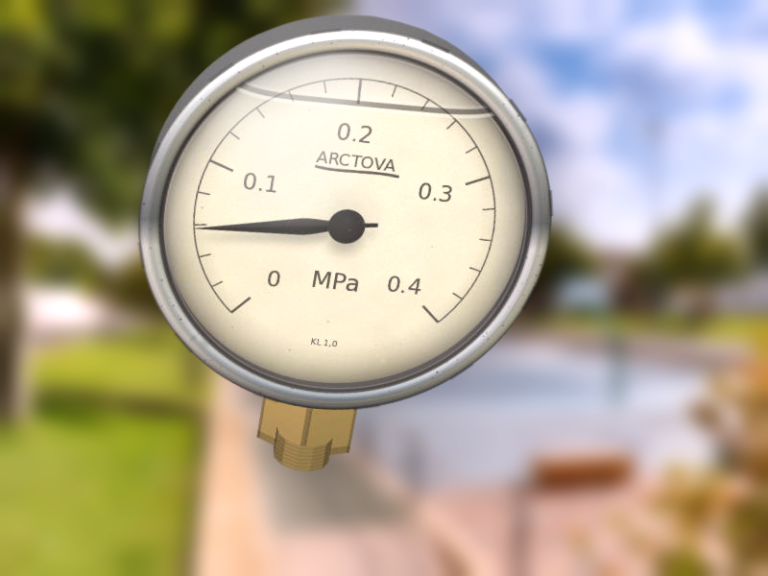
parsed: MPa 0.06
